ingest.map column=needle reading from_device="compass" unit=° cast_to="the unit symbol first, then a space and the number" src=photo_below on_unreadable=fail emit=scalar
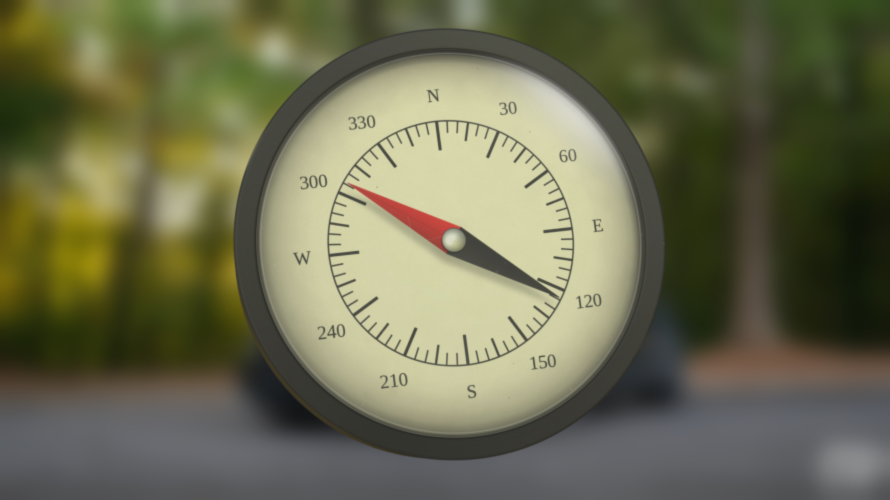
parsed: ° 305
